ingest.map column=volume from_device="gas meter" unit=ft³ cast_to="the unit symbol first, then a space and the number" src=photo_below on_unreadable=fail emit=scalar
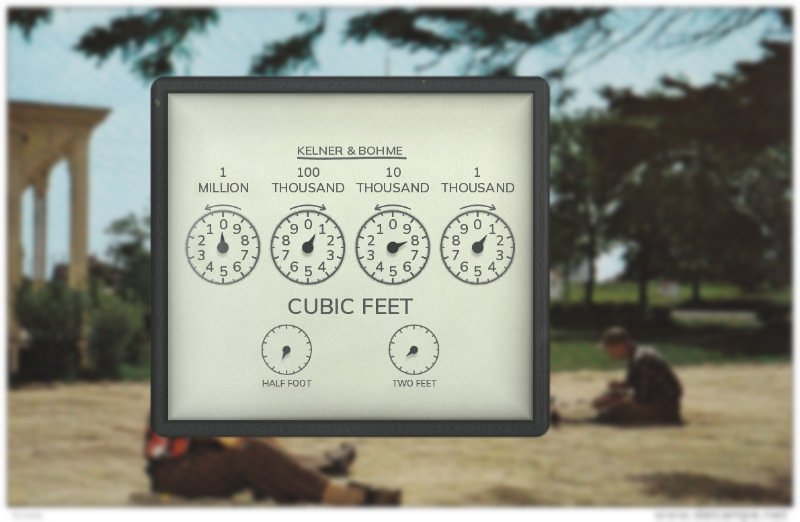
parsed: ft³ 8100
